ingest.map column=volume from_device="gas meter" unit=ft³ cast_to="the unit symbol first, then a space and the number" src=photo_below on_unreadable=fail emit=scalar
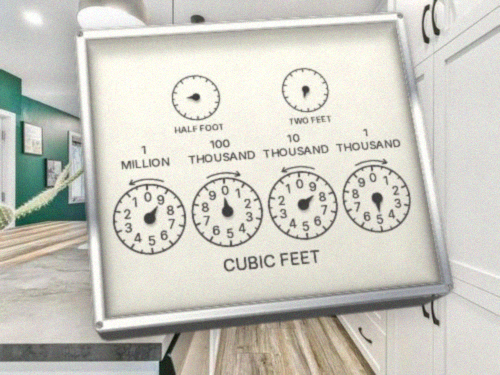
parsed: ft³ 898500
